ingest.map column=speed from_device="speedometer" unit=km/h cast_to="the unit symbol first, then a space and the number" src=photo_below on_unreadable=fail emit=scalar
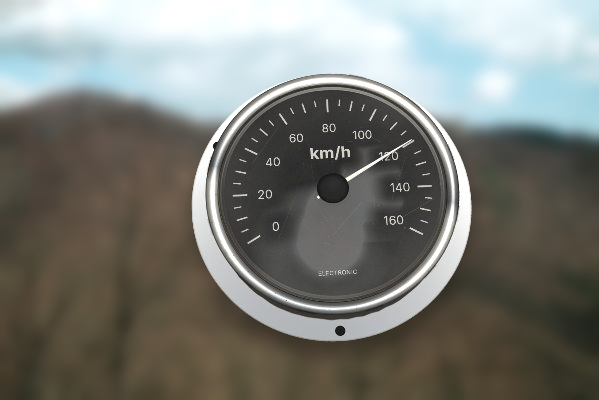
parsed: km/h 120
